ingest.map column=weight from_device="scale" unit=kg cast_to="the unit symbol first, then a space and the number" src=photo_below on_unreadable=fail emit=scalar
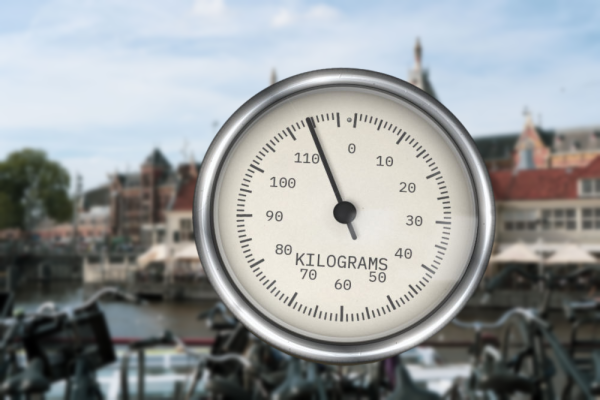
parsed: kg 114
